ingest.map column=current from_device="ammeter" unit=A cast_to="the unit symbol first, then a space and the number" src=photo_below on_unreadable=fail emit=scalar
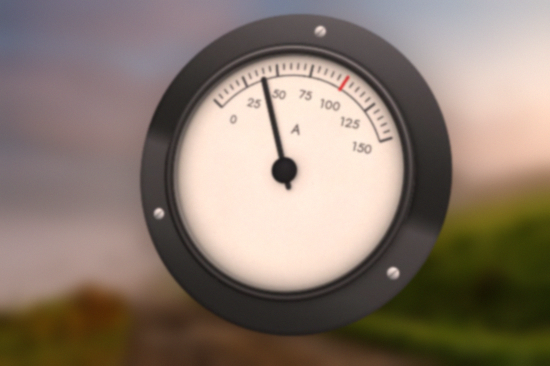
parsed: A 40
